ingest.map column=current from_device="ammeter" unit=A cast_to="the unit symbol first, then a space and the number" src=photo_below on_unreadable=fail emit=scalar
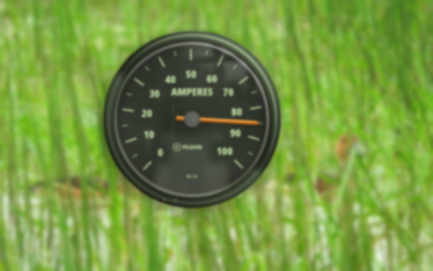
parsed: A 85
